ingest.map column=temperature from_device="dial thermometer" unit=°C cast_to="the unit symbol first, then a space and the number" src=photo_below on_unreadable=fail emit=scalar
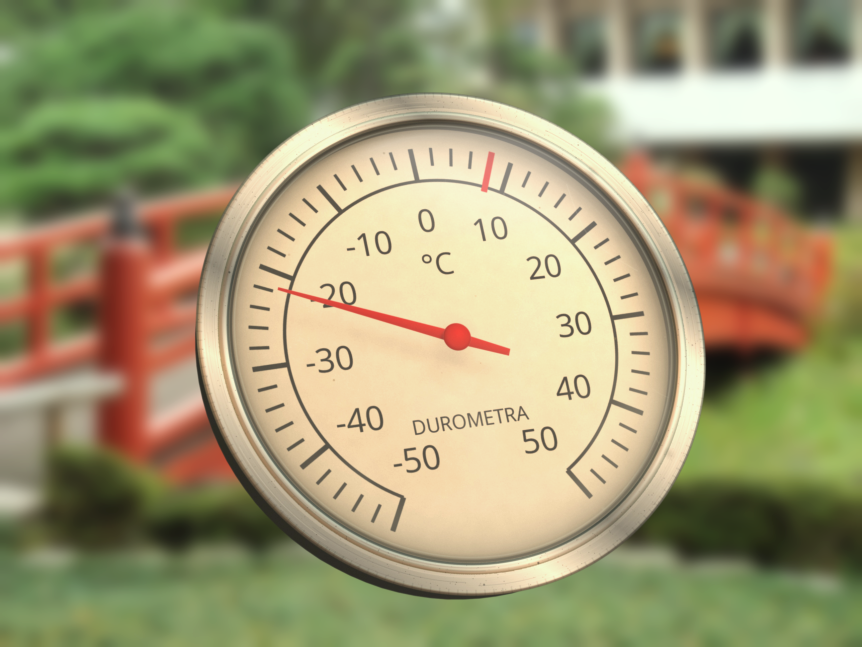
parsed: °C -22
